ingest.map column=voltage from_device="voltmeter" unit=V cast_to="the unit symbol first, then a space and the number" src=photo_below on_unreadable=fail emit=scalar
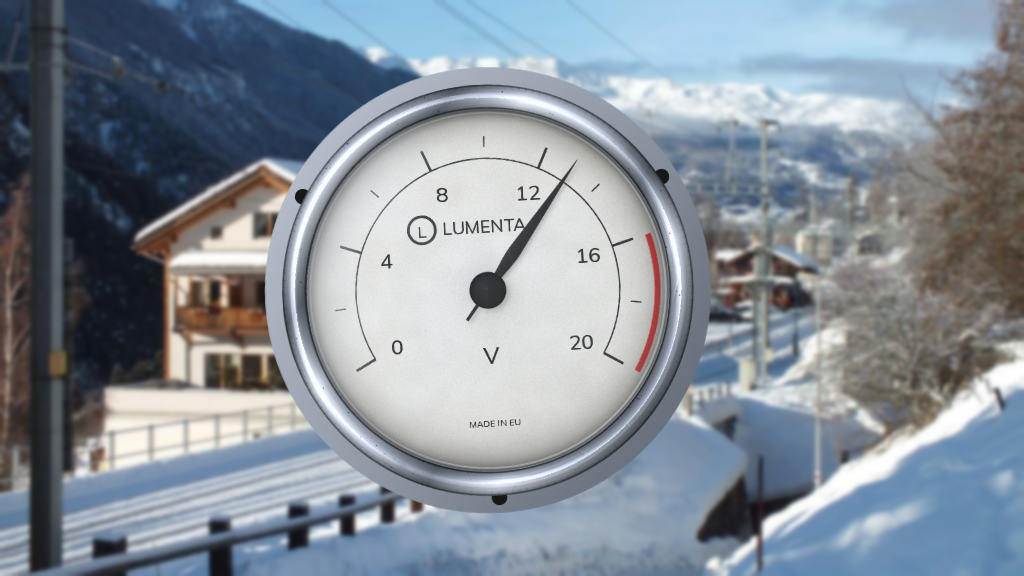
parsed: V 13
